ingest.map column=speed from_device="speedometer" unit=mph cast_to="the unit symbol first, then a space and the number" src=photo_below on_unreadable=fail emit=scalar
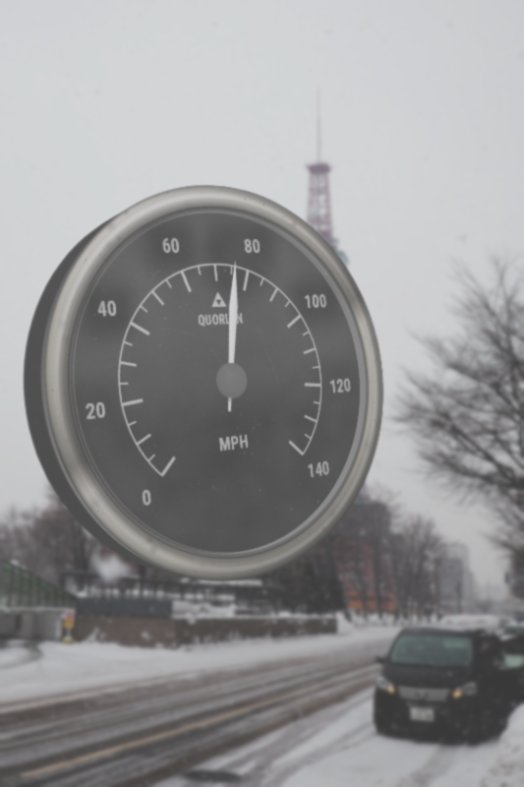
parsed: mph 75
